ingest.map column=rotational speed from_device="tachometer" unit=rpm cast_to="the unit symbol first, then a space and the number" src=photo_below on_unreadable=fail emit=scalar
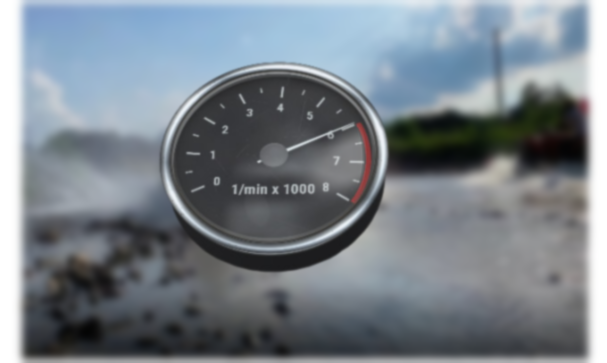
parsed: rpm 6000
